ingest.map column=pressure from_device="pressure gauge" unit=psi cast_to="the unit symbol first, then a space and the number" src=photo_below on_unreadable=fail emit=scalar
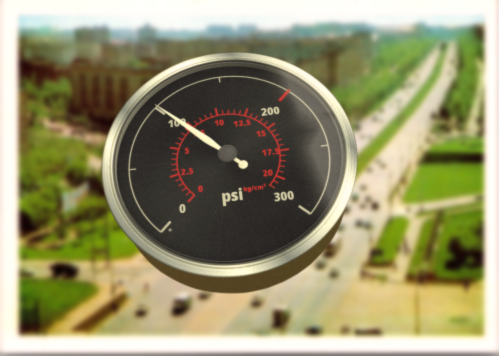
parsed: psi 100
